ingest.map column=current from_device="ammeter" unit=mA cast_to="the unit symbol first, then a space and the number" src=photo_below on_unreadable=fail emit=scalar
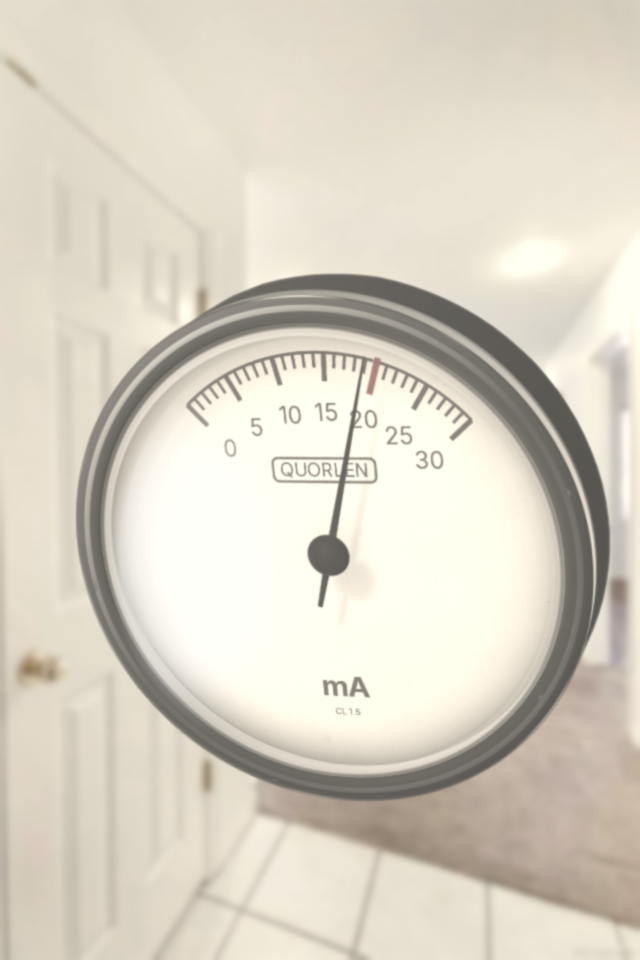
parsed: mA 19
